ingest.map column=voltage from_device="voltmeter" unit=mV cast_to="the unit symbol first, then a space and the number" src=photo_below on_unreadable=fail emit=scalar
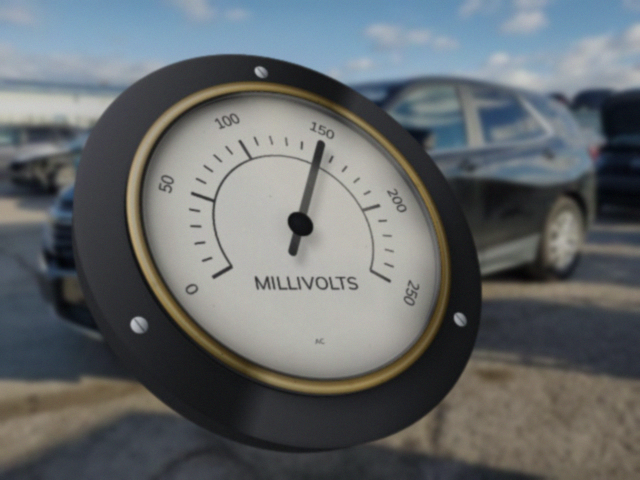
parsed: mV 150
